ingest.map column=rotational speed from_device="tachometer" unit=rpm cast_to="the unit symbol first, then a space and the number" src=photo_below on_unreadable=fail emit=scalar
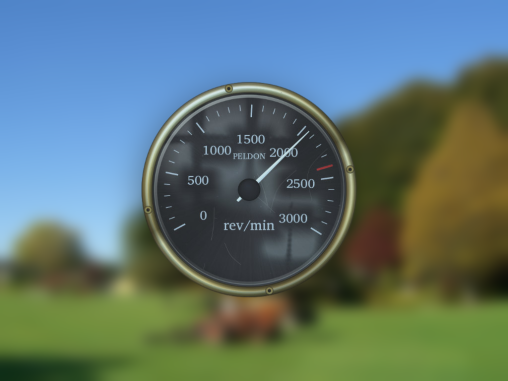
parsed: rpm 2050
